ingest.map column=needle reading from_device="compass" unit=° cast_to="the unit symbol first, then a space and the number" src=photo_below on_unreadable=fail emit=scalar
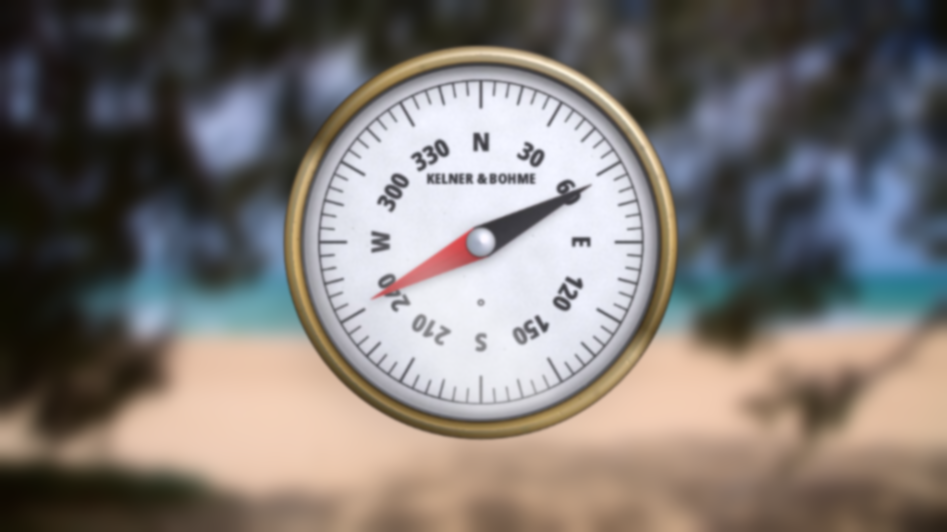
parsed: ° 242.5
